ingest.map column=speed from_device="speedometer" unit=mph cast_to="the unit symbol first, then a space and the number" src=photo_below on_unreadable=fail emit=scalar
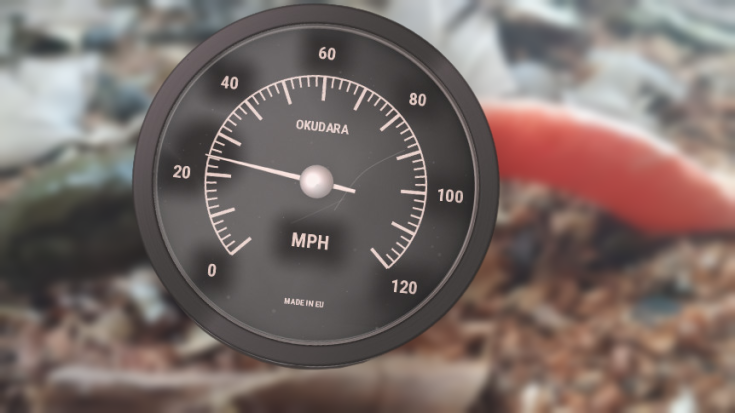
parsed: mph 24
